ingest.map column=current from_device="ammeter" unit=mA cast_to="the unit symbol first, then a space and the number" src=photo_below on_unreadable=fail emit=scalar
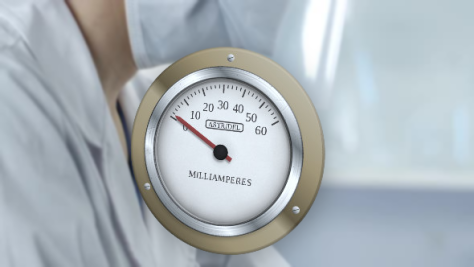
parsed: mA 2
